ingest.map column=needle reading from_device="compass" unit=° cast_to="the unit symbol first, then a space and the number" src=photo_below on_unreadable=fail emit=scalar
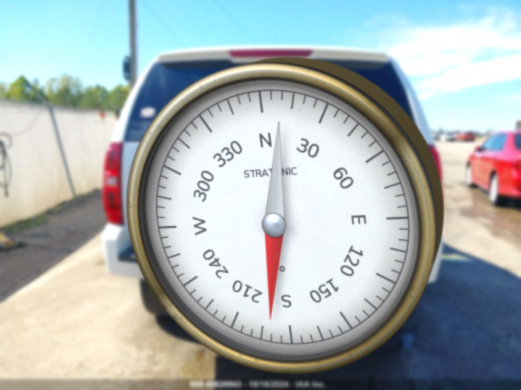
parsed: ° 190
